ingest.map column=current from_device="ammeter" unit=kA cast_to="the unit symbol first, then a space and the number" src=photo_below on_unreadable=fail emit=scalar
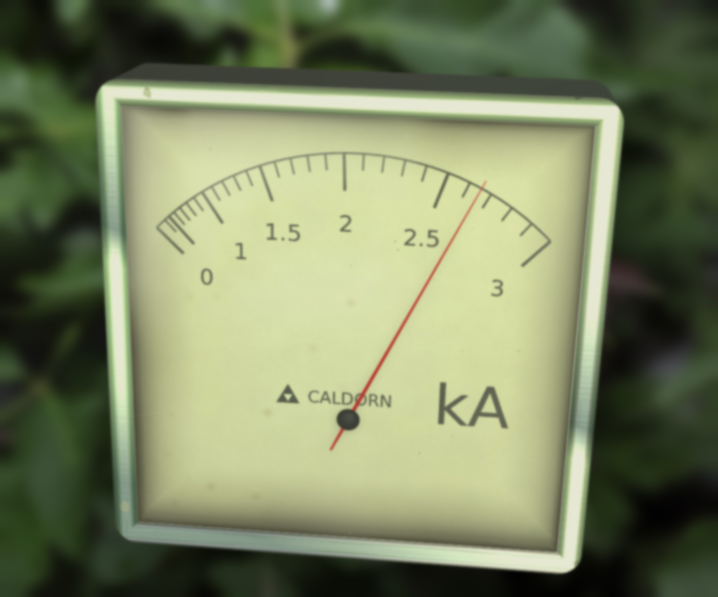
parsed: kA 2.65
